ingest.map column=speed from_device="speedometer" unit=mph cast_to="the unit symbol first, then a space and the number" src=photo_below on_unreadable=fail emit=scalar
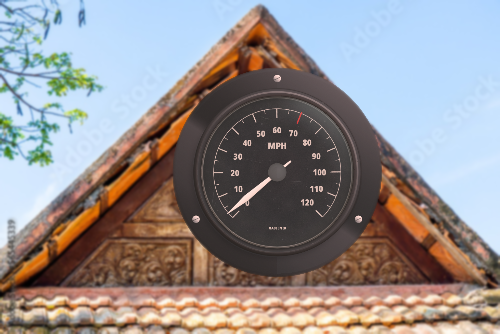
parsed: mph 2.5
